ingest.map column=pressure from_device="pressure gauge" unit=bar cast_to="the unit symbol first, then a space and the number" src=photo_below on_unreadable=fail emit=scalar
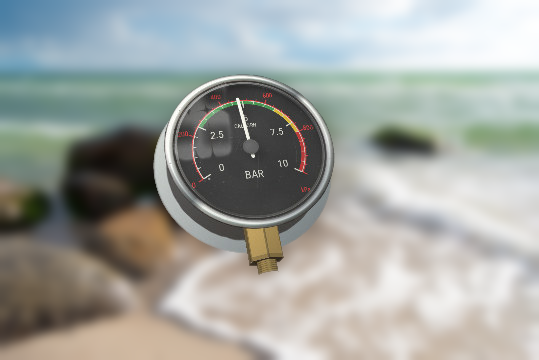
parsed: bar 4.75
